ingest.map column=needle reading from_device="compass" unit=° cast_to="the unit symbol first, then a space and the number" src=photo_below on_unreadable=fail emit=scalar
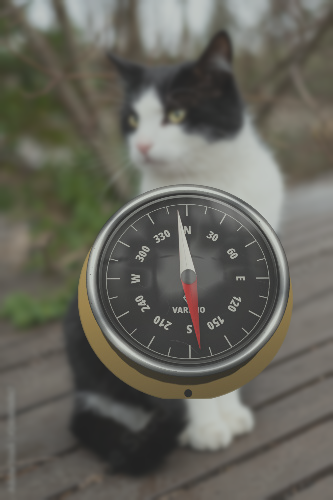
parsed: ° 172.5
